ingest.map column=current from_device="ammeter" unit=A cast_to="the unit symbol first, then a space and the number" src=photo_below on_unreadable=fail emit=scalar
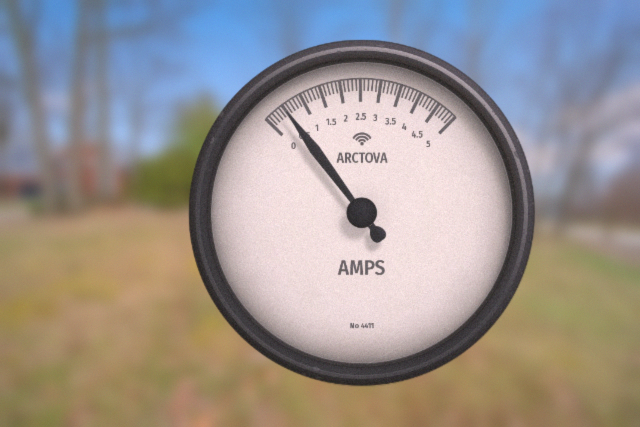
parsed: A 0.5
